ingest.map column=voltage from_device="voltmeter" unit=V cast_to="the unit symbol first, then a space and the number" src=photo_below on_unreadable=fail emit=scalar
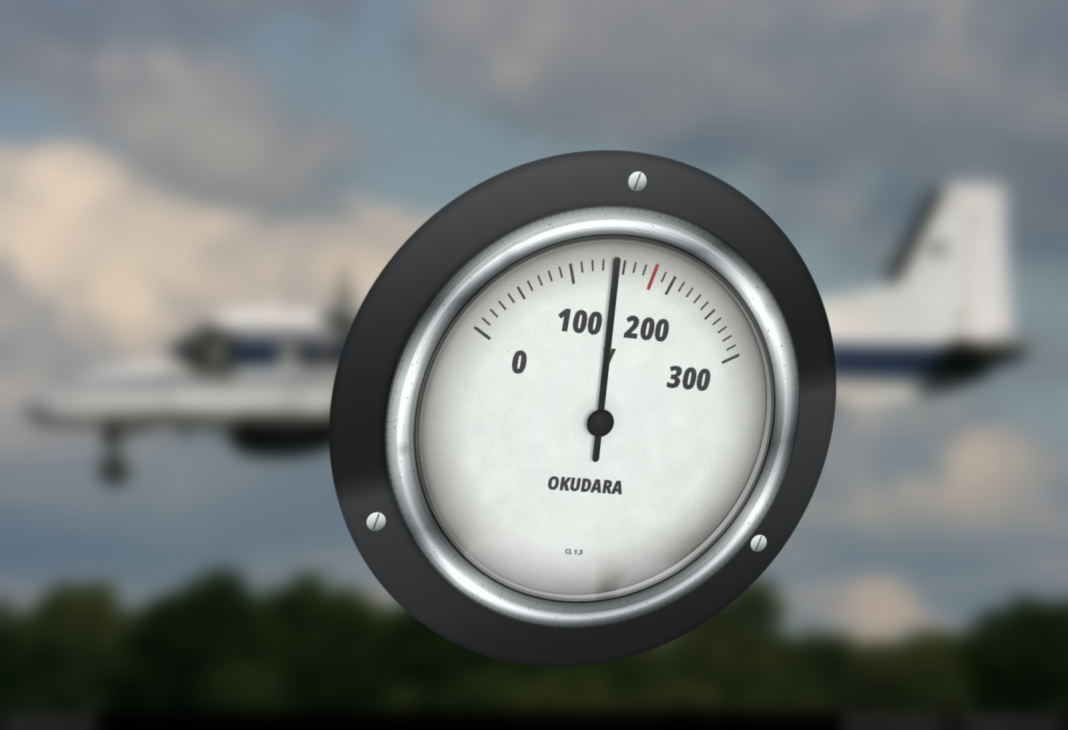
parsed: V 140
